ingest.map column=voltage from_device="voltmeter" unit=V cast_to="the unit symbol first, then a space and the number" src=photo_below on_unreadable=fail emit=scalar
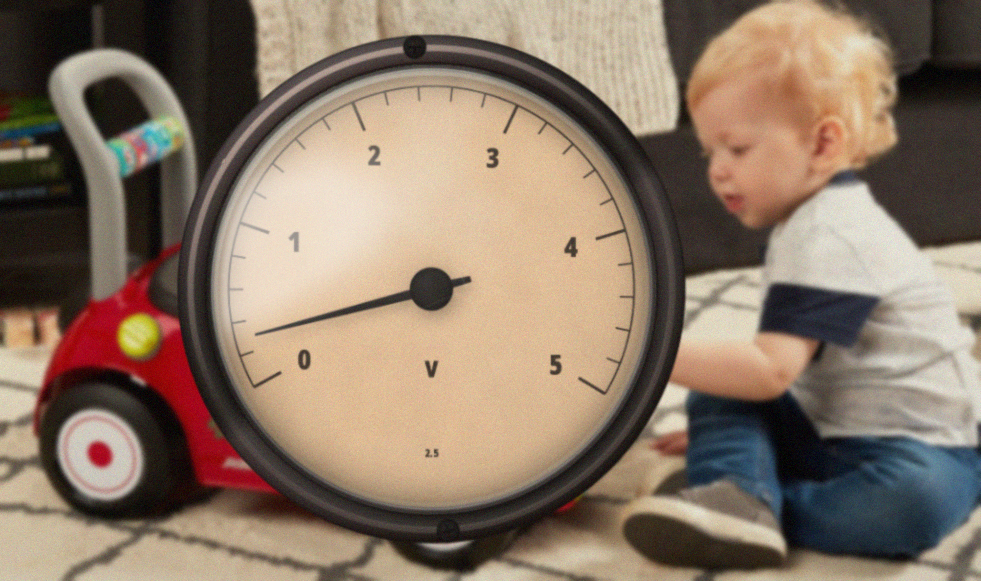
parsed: V 0.3
